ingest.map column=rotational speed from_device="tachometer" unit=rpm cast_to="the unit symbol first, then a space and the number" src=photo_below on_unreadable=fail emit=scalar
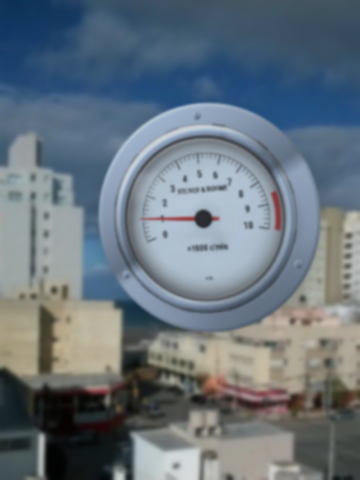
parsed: rpm 1000
